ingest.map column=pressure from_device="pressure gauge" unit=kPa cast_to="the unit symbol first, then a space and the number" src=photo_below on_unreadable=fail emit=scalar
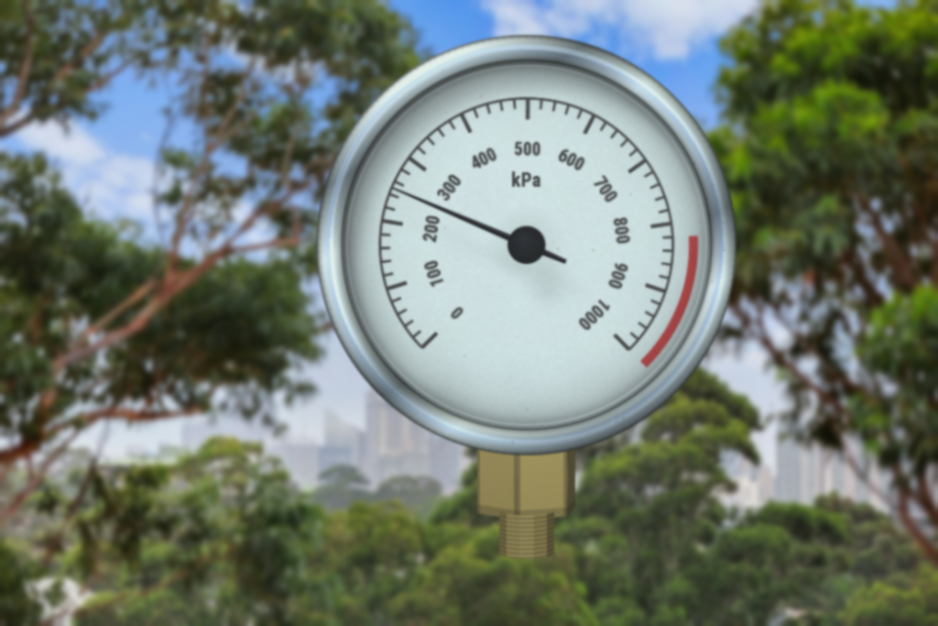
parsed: kPa 250
